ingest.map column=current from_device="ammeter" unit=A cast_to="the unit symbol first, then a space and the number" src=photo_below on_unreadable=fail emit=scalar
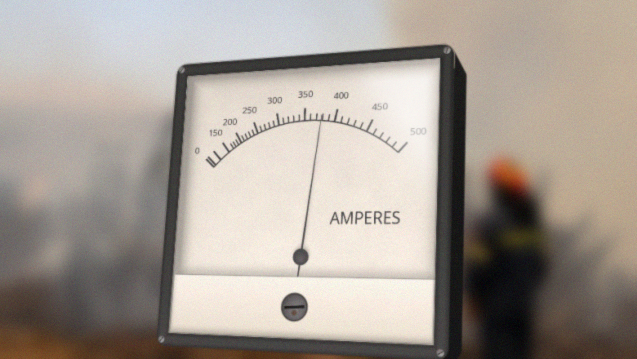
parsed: A 380
